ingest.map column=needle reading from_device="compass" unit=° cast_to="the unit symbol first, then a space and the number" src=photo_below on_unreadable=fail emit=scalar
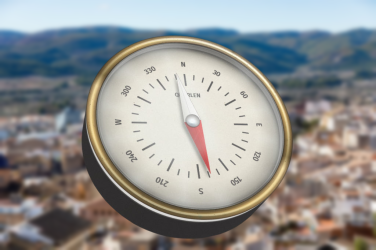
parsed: ° 170
